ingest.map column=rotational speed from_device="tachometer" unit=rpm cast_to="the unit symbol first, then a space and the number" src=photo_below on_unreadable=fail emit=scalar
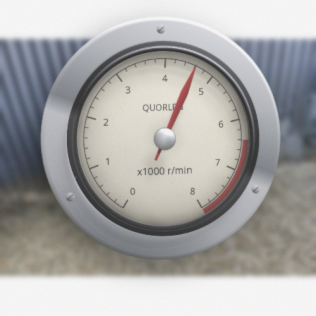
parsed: rpm 4600
